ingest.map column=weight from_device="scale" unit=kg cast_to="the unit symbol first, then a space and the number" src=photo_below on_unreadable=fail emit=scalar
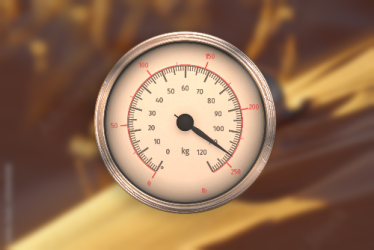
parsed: kg 110
